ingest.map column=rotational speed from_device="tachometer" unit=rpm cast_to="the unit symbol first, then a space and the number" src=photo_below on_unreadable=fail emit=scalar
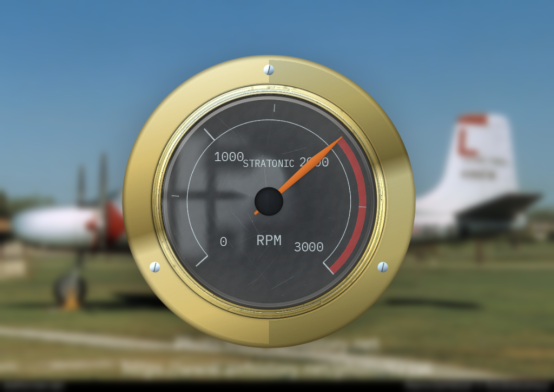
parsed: rpm 2000
